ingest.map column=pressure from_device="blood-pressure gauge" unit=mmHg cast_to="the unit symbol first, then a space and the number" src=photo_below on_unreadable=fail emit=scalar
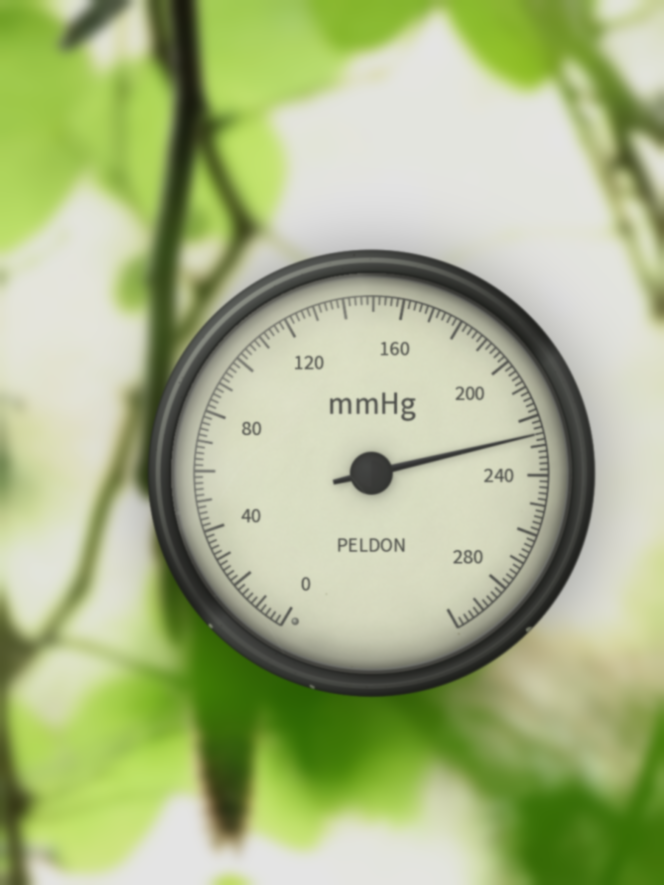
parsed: mmHg 226
